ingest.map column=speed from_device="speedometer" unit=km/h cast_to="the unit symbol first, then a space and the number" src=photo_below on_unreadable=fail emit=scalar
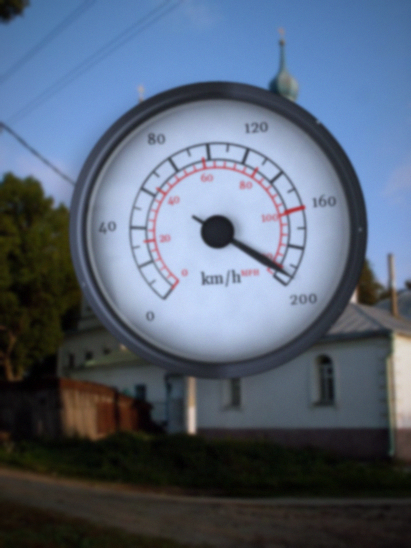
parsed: km/h 195
